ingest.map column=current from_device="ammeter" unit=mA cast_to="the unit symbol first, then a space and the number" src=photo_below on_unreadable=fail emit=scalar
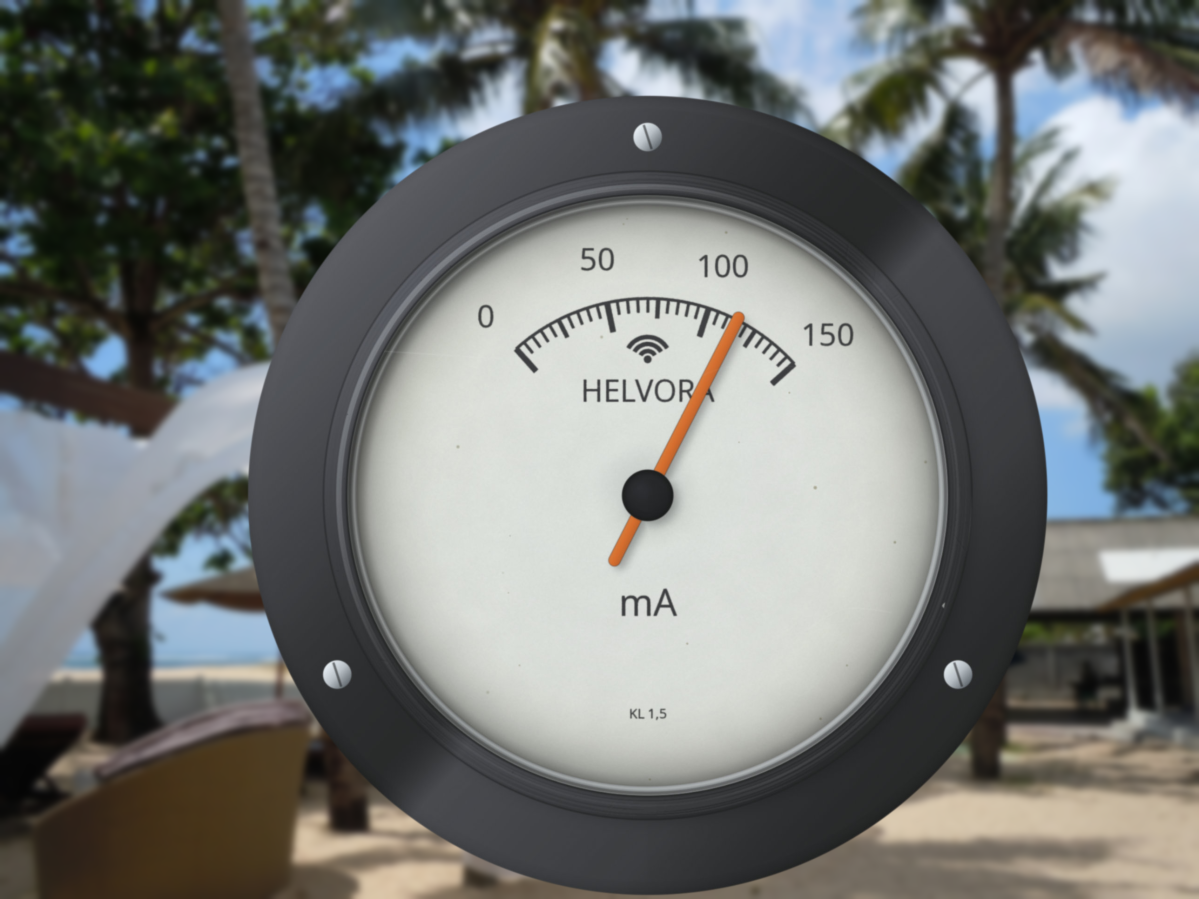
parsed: mA 115
